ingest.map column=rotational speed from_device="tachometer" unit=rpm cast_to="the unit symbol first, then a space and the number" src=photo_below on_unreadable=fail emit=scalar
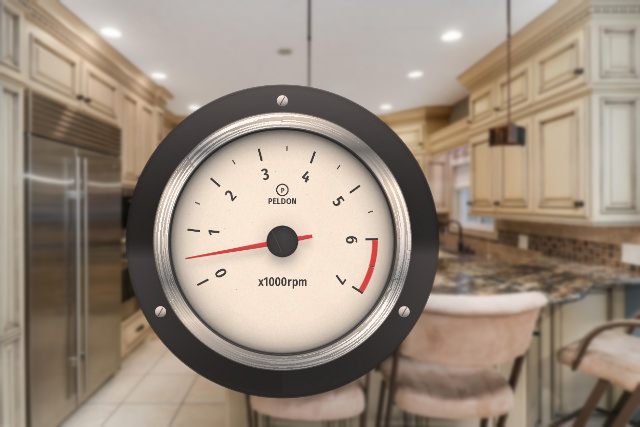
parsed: rpm 500
